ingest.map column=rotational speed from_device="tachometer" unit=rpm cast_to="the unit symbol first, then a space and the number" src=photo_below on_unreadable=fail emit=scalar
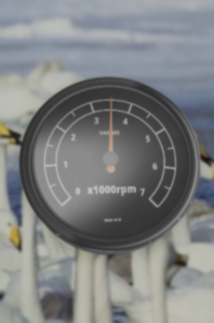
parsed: rpm 3500
